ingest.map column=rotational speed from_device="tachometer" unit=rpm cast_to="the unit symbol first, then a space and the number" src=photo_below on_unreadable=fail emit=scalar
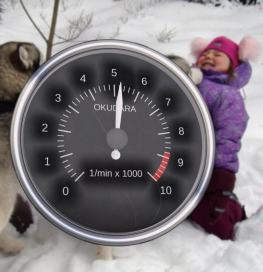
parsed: rpm 5200
